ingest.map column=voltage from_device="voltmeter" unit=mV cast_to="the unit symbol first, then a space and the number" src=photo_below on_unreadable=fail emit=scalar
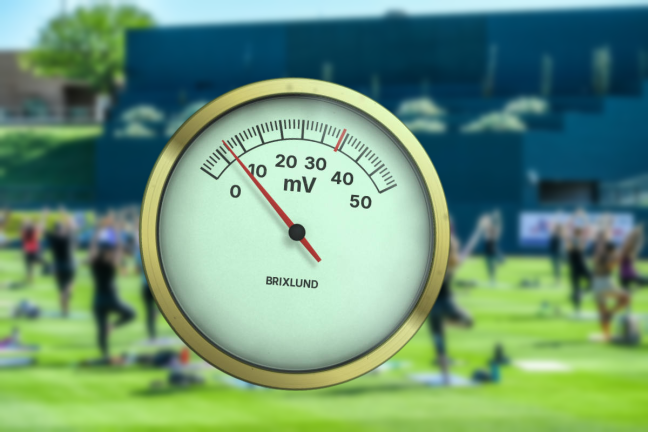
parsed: mV 7
